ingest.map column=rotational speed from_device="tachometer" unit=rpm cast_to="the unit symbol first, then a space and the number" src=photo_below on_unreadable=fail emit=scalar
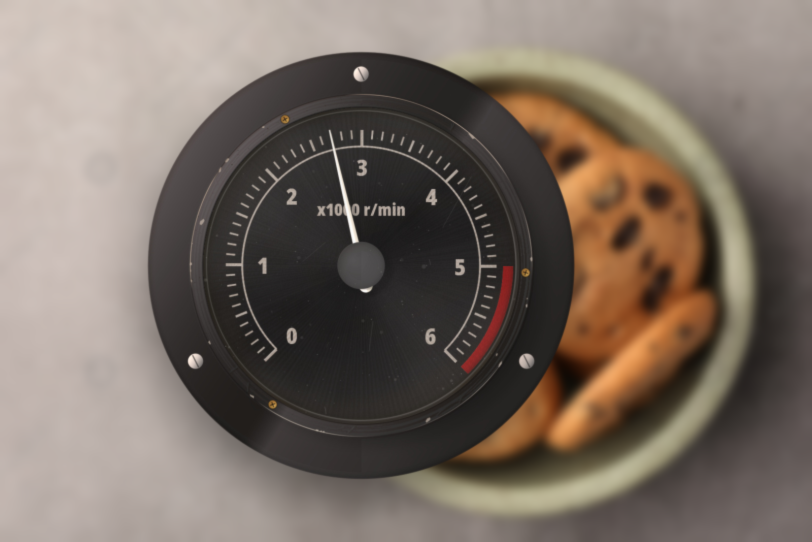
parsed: rpm 2700
